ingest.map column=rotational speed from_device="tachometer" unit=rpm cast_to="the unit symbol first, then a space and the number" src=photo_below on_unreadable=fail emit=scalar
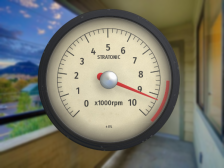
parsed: rpm 9200
